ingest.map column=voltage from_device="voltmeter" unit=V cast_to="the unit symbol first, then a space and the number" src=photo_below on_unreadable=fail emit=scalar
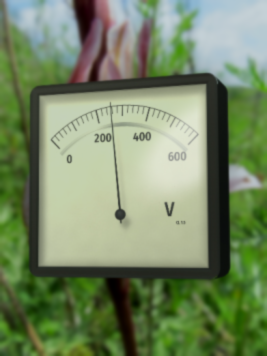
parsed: V 260
